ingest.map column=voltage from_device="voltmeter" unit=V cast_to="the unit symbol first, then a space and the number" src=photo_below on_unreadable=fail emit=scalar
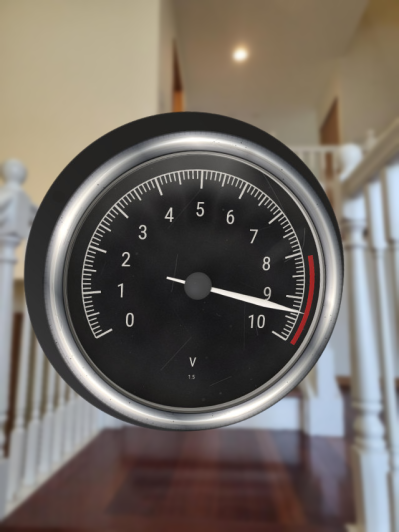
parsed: V 9.3
